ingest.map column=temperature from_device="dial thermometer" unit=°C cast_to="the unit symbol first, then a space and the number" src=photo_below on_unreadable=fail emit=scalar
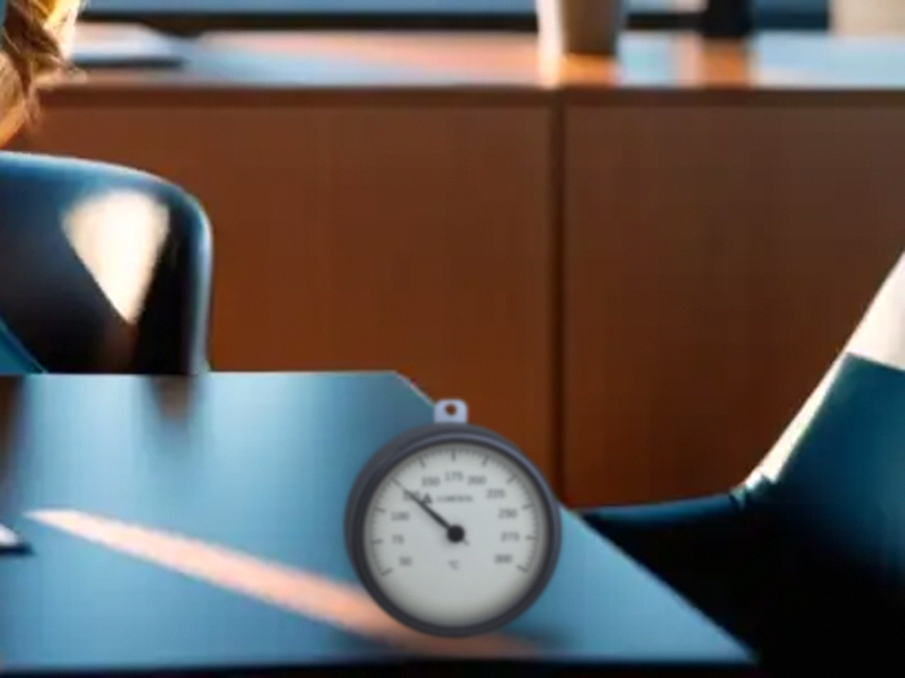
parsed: °C 125
